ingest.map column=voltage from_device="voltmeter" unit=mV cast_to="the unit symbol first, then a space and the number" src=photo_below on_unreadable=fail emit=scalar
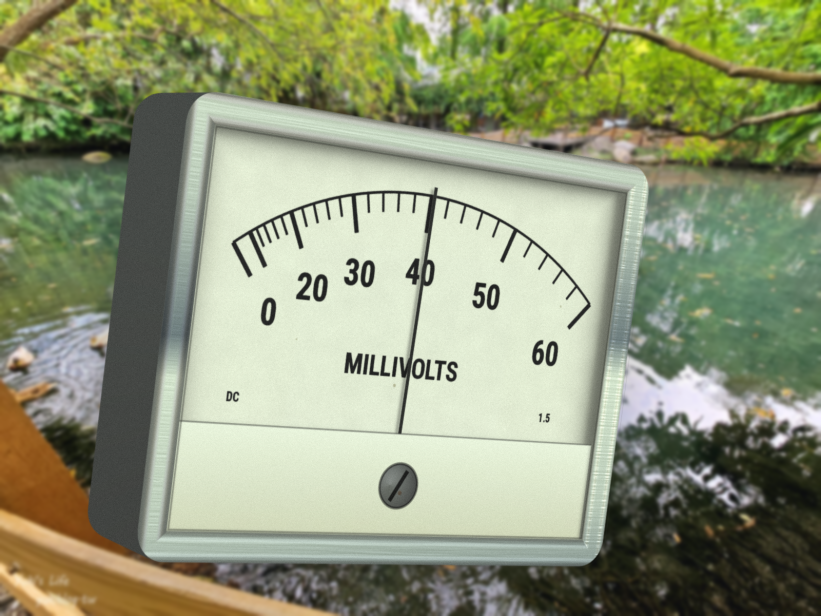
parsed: mV 40
